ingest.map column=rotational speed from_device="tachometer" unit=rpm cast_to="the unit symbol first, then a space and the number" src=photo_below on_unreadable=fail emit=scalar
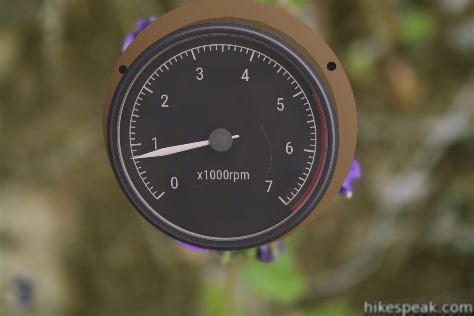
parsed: rpm 800
